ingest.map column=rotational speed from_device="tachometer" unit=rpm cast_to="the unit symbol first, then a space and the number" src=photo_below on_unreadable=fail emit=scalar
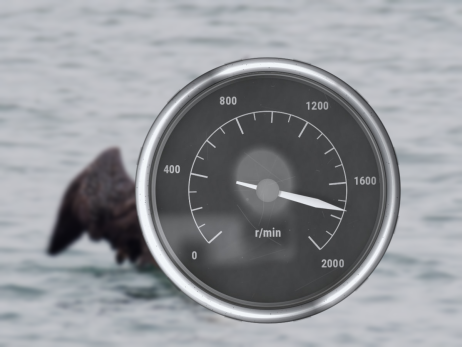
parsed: rpm 1750
